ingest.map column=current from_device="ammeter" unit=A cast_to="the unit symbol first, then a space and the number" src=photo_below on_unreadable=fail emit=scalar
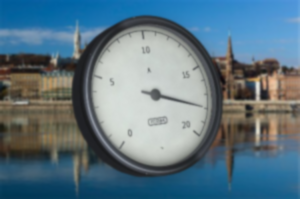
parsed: A 18
